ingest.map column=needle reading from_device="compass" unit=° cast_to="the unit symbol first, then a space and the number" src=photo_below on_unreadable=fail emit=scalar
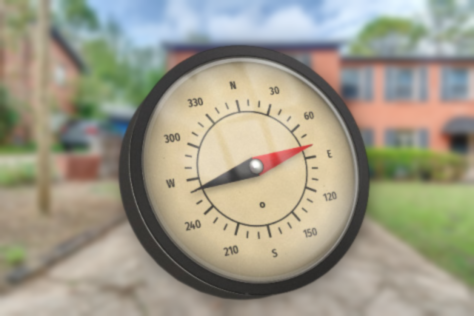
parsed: ° 80
